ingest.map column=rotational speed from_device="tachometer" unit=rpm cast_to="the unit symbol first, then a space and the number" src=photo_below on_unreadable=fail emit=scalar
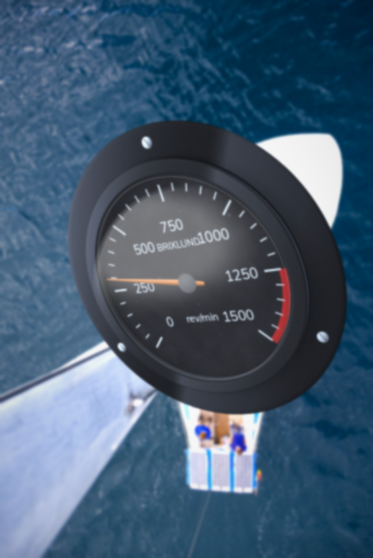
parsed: rpm 300
